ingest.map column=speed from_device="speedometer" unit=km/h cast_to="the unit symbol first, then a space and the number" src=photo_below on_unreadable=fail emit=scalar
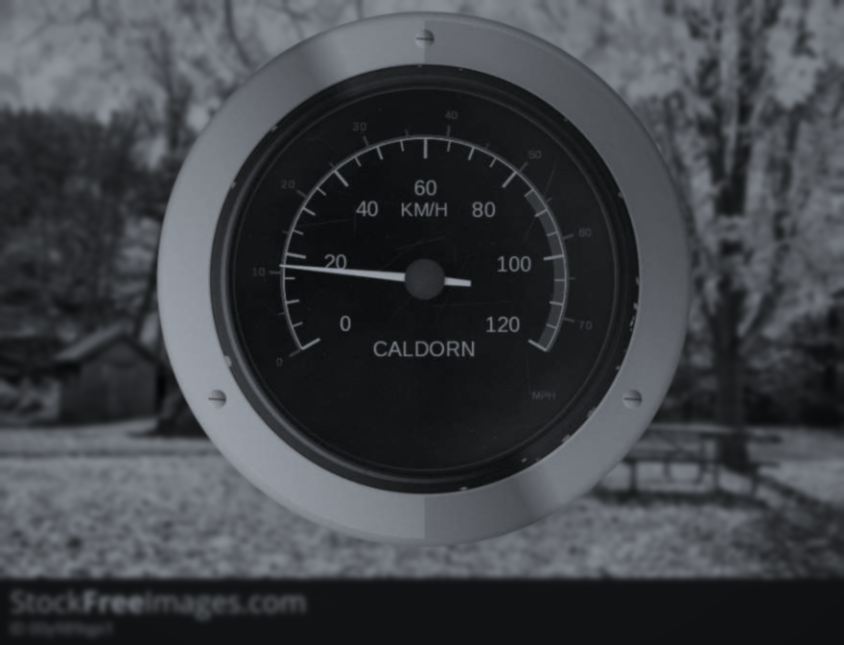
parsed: km/h 17.5
